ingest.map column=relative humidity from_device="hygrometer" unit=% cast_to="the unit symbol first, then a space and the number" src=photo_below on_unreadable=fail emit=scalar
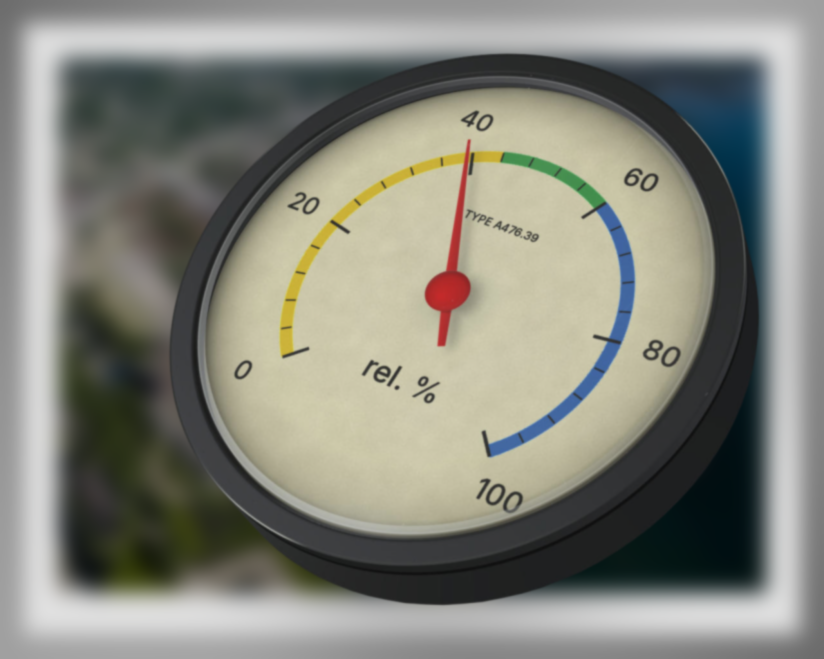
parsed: % 40
